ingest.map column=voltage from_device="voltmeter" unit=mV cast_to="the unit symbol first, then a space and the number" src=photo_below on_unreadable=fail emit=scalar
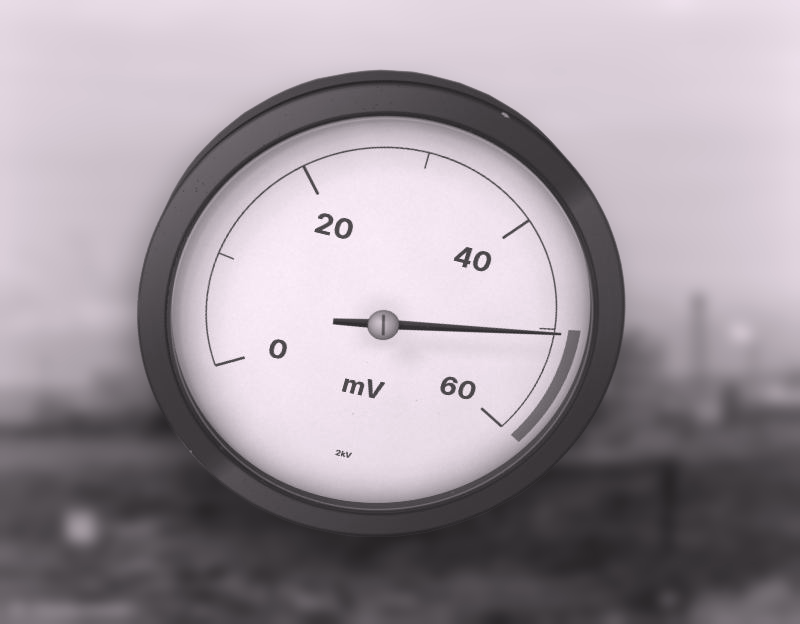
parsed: mV 50
